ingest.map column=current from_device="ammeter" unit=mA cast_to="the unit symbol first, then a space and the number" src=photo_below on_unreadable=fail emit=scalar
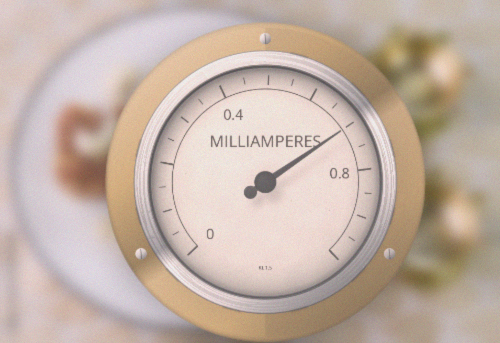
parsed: mA 0.7
